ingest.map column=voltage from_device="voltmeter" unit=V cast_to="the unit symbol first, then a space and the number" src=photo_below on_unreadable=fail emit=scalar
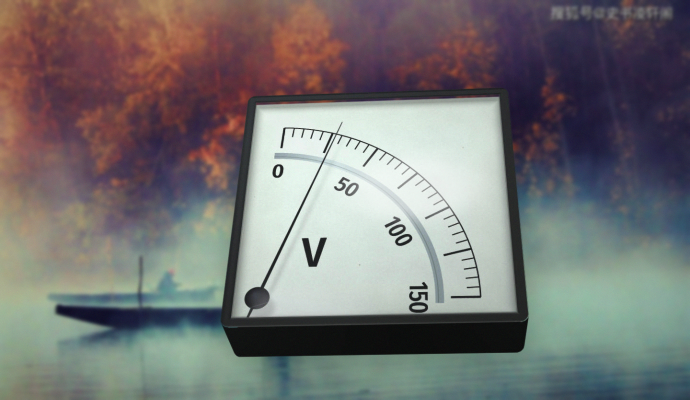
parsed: V 27.5
